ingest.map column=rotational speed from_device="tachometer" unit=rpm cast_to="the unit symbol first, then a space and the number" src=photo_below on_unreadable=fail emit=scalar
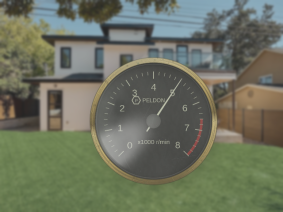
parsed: rpm 5000
